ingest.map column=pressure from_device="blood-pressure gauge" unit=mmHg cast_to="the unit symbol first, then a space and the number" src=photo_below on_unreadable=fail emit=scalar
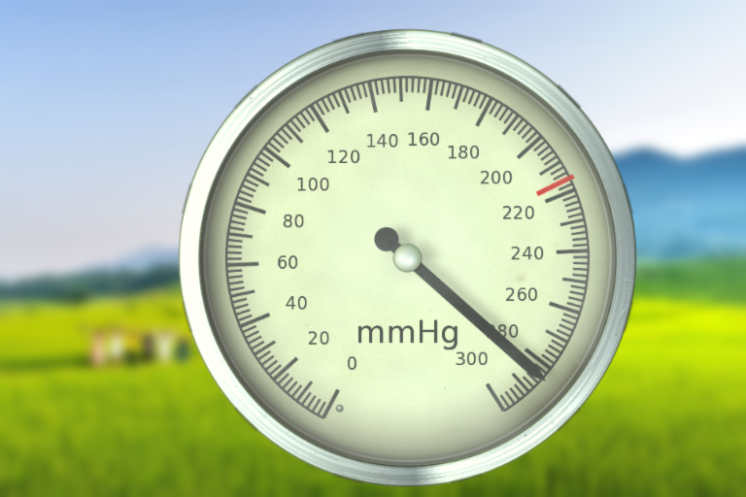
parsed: mmHg 284
